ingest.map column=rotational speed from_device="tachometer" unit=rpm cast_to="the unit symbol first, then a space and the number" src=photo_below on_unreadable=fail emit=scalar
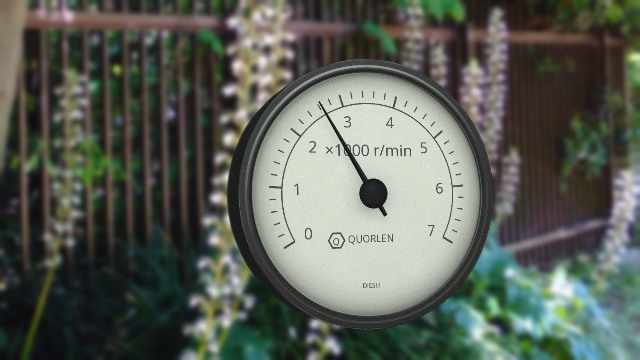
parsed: rpm 2600
